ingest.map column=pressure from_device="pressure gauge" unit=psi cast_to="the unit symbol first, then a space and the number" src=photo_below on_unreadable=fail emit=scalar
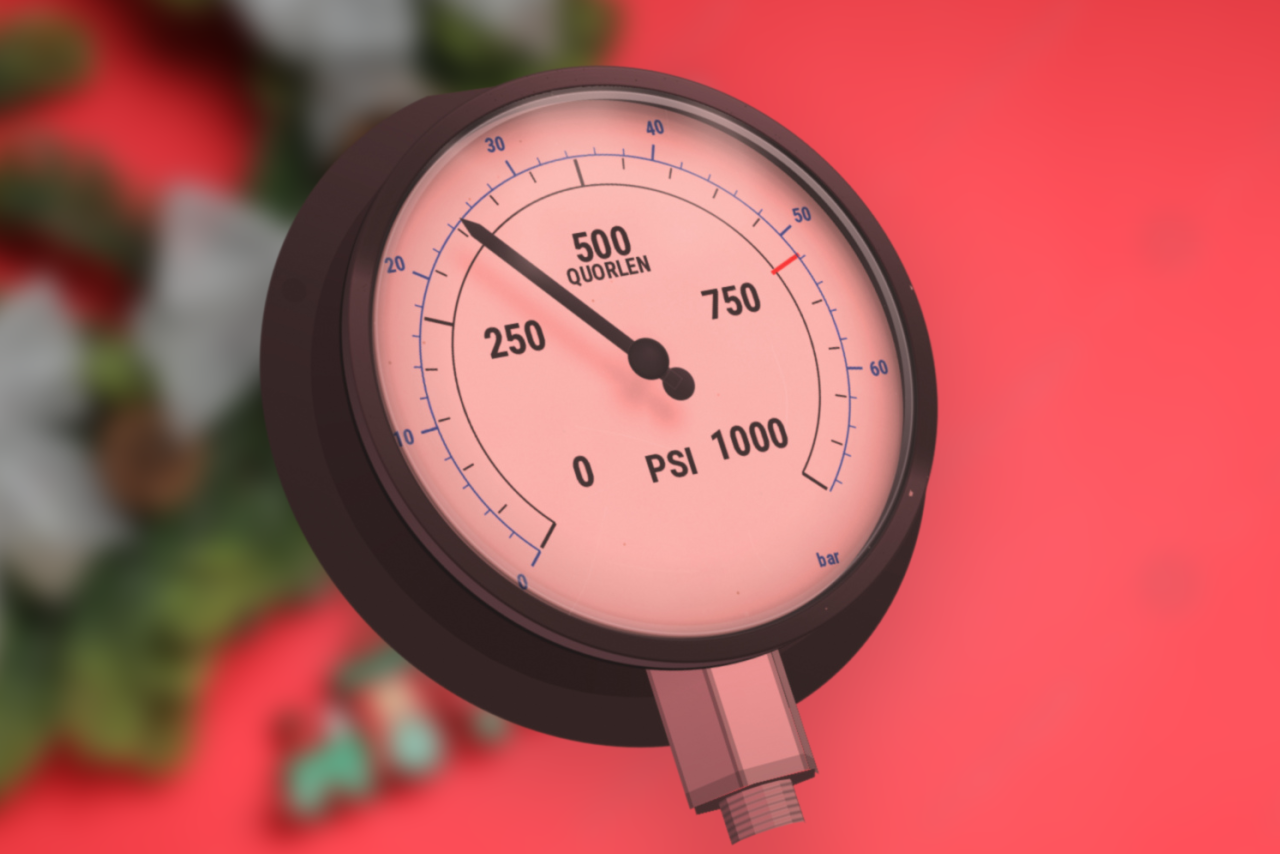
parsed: psi 350
